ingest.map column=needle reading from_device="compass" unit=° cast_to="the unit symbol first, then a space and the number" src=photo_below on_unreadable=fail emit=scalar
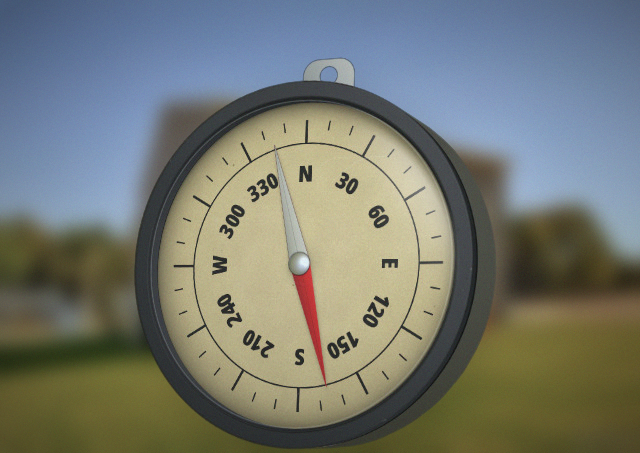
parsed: ° 165
